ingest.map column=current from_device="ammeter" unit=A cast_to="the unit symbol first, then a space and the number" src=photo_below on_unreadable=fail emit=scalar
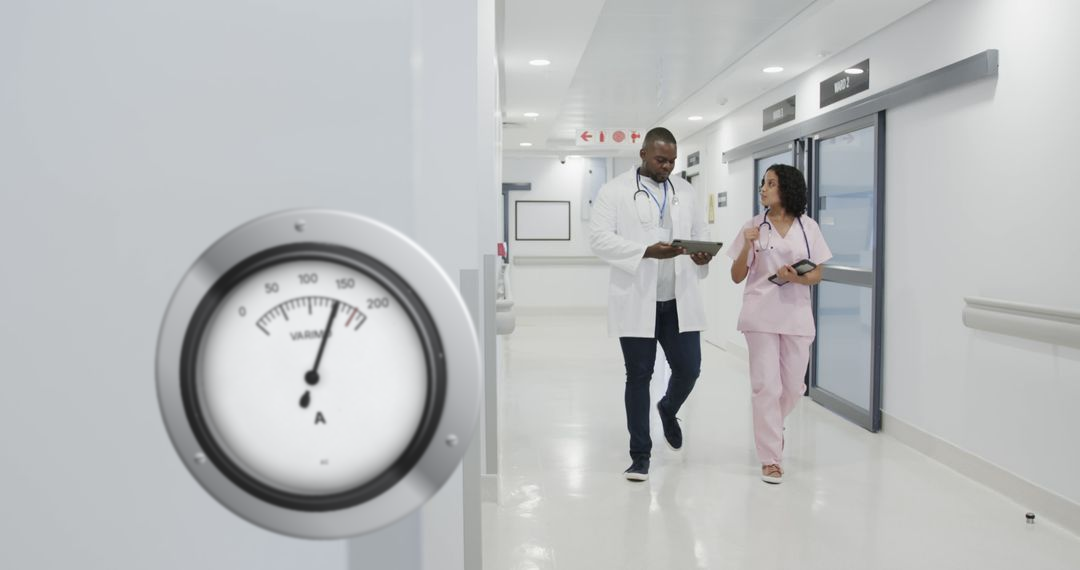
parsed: A 150
